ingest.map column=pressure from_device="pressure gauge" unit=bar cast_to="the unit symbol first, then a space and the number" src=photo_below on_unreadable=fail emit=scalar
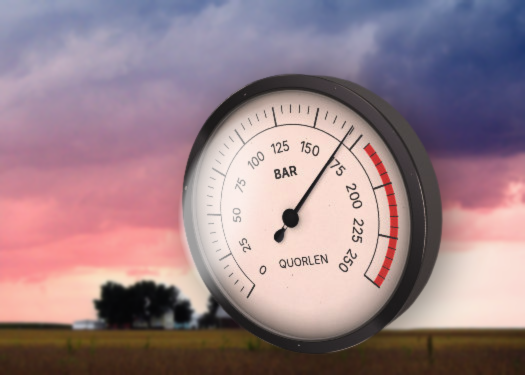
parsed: bar 170
